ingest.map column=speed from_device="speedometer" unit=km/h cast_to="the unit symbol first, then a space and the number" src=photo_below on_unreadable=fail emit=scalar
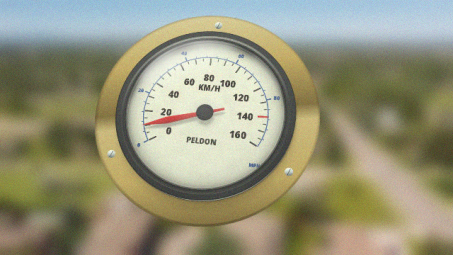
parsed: km/h 10
